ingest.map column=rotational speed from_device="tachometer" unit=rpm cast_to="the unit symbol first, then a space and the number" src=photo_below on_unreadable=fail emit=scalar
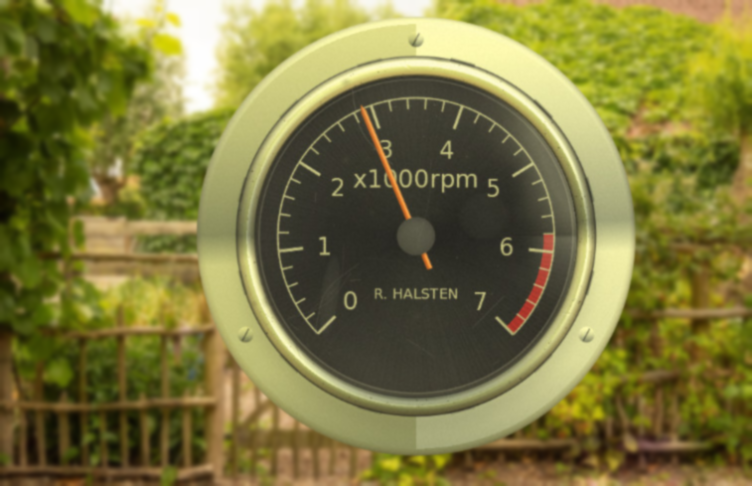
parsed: rpm 2900
